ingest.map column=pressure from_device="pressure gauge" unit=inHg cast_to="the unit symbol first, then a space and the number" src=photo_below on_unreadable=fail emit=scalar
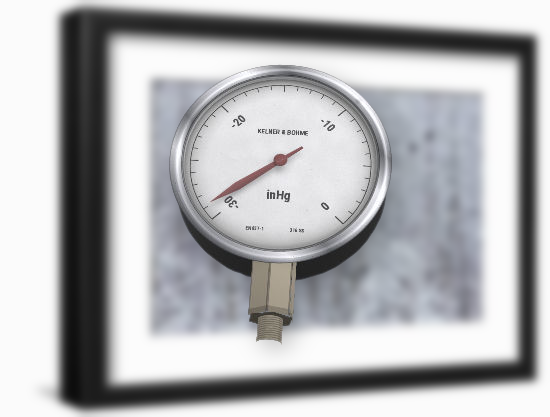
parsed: inHg -29
